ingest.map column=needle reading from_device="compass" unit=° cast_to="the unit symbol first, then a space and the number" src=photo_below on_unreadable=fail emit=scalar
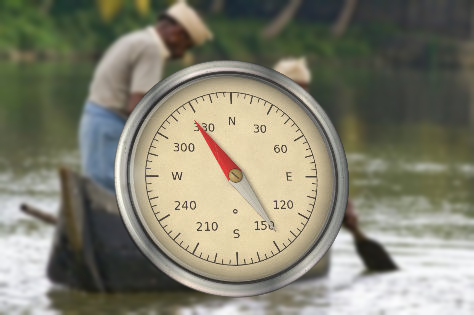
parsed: ° 325
